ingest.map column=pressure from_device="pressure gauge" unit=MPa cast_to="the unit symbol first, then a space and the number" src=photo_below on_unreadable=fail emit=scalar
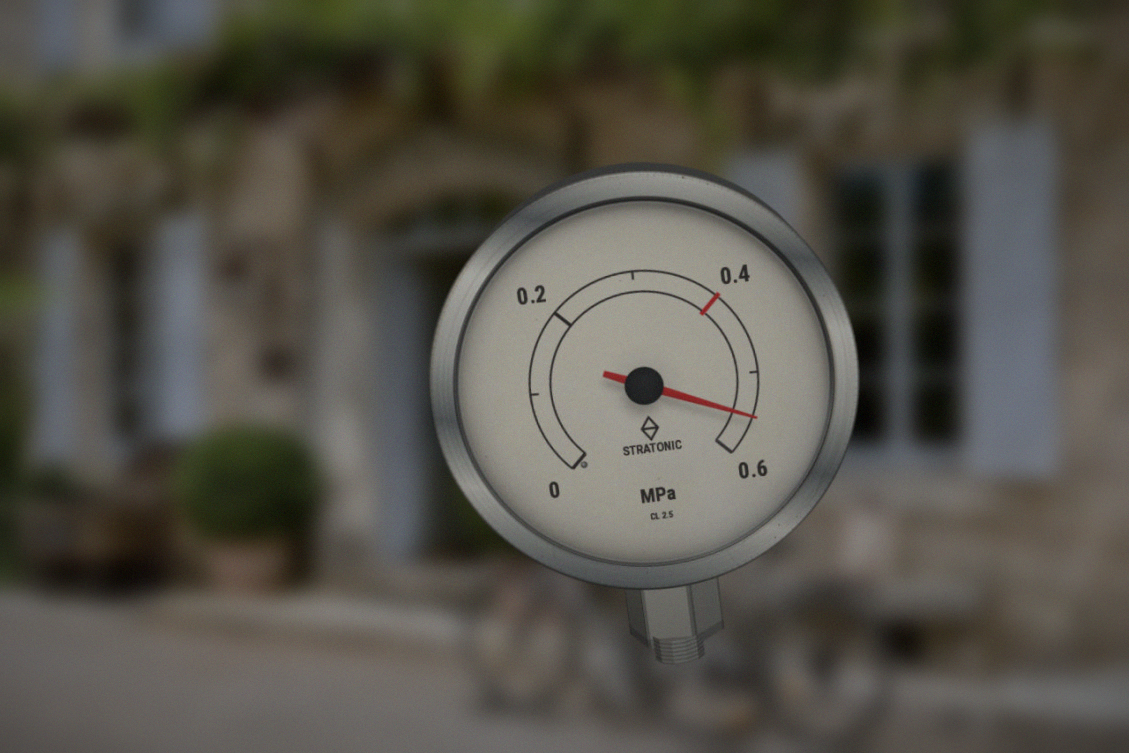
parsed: MPa 0.55
